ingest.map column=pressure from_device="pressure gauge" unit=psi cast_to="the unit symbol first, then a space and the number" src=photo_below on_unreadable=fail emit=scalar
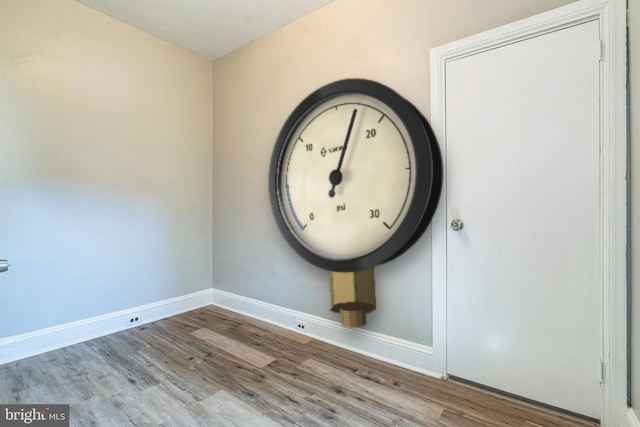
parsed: psi 17.5
